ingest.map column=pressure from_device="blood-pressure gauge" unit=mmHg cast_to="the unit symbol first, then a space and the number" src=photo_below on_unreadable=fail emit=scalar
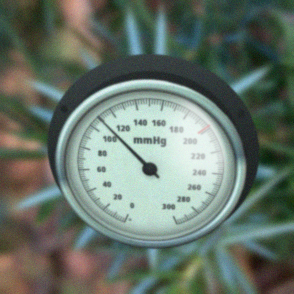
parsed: mmHg 110
